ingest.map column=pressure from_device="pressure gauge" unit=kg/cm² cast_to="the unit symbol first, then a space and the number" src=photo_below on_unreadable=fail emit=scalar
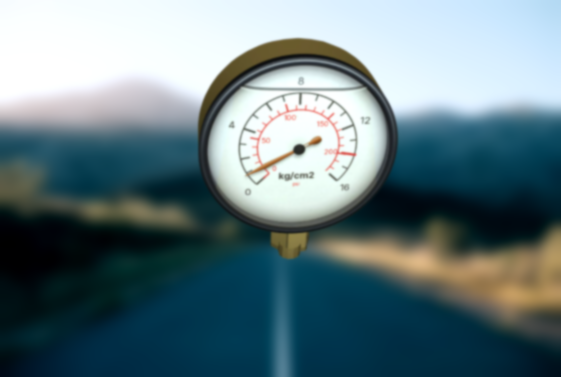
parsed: kg/cm² 1
